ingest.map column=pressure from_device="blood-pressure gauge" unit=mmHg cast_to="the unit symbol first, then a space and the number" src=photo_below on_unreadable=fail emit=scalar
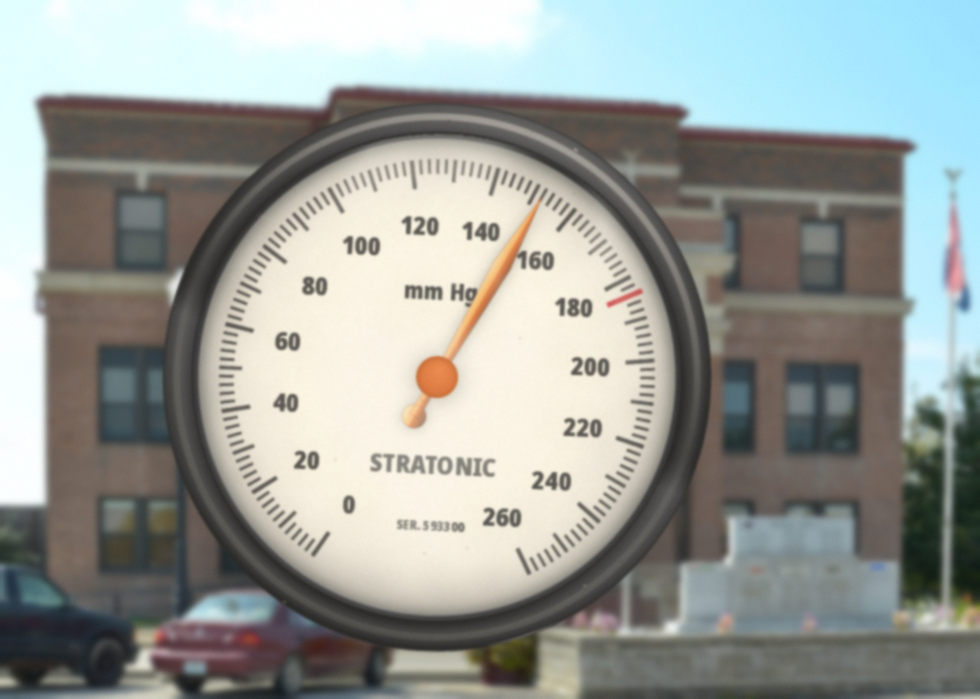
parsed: mmHg 152
